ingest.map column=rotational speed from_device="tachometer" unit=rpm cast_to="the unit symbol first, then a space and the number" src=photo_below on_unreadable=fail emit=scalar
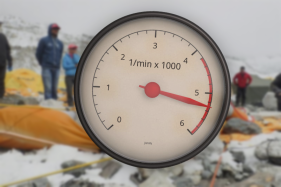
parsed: rpm 5300
